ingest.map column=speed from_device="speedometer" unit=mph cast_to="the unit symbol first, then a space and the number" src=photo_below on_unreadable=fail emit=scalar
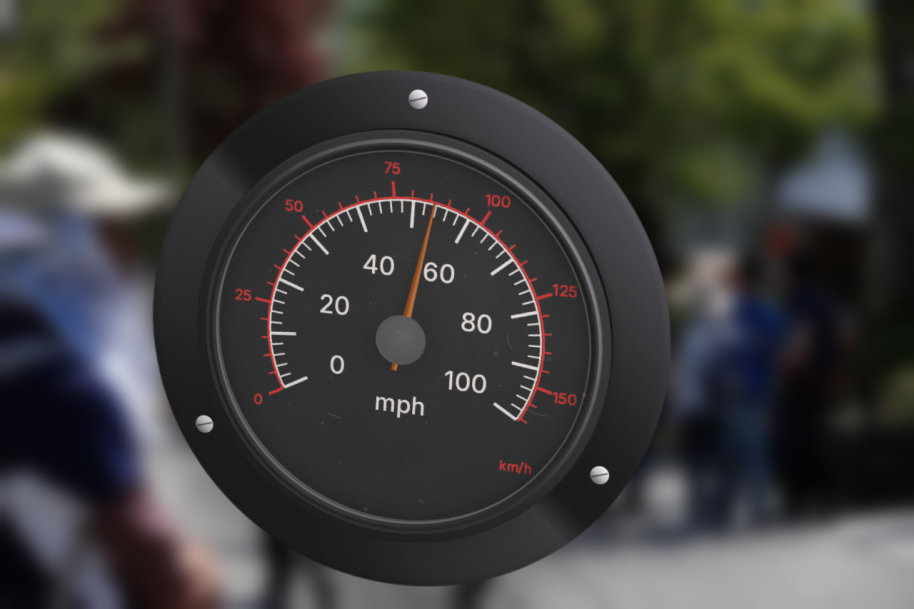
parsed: mph 54
